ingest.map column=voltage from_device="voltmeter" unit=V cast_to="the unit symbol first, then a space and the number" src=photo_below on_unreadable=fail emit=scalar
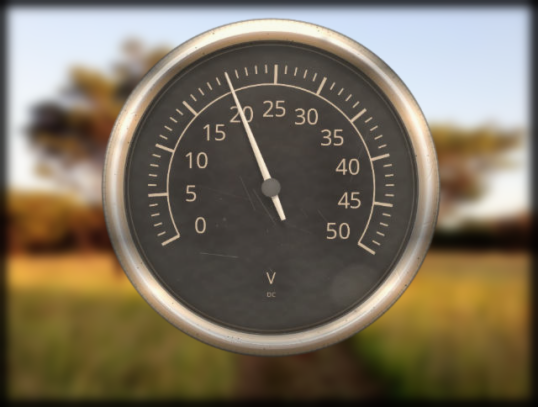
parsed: V 20
